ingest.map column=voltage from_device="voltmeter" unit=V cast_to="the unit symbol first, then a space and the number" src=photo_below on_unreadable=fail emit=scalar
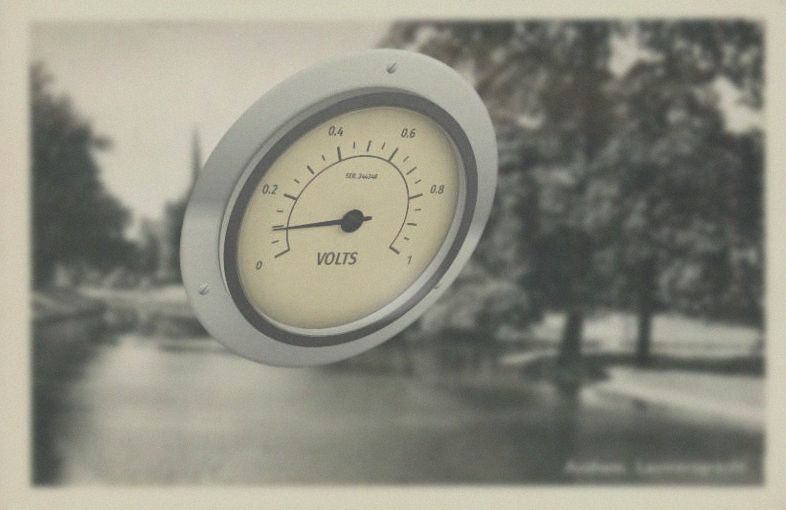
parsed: V 0.1
